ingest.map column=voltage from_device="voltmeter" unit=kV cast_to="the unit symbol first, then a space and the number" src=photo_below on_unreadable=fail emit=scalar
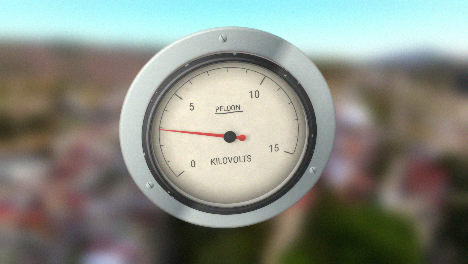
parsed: kV 3
